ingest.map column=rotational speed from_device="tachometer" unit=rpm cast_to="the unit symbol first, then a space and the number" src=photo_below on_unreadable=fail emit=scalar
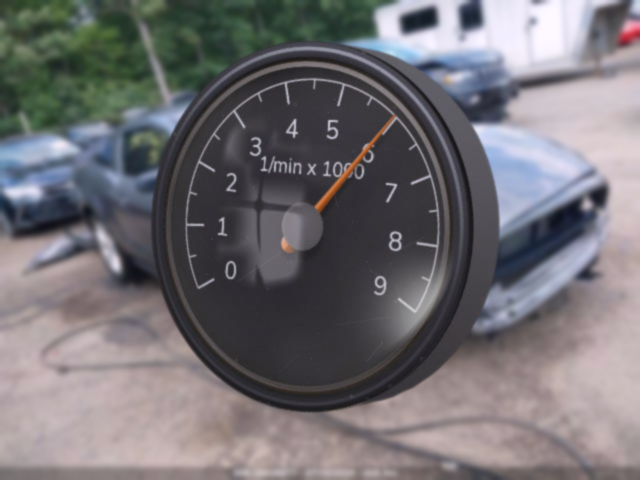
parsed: rpm 6000
